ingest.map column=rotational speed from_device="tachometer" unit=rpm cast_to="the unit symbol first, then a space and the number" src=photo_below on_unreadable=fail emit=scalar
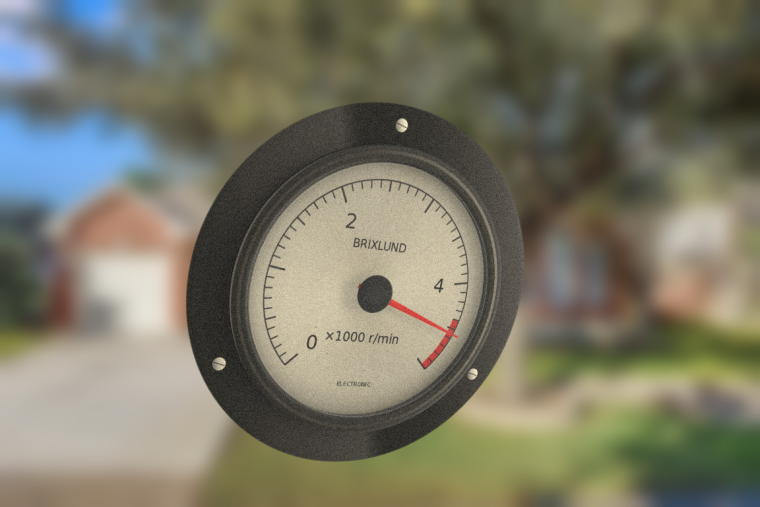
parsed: rpm 4550
